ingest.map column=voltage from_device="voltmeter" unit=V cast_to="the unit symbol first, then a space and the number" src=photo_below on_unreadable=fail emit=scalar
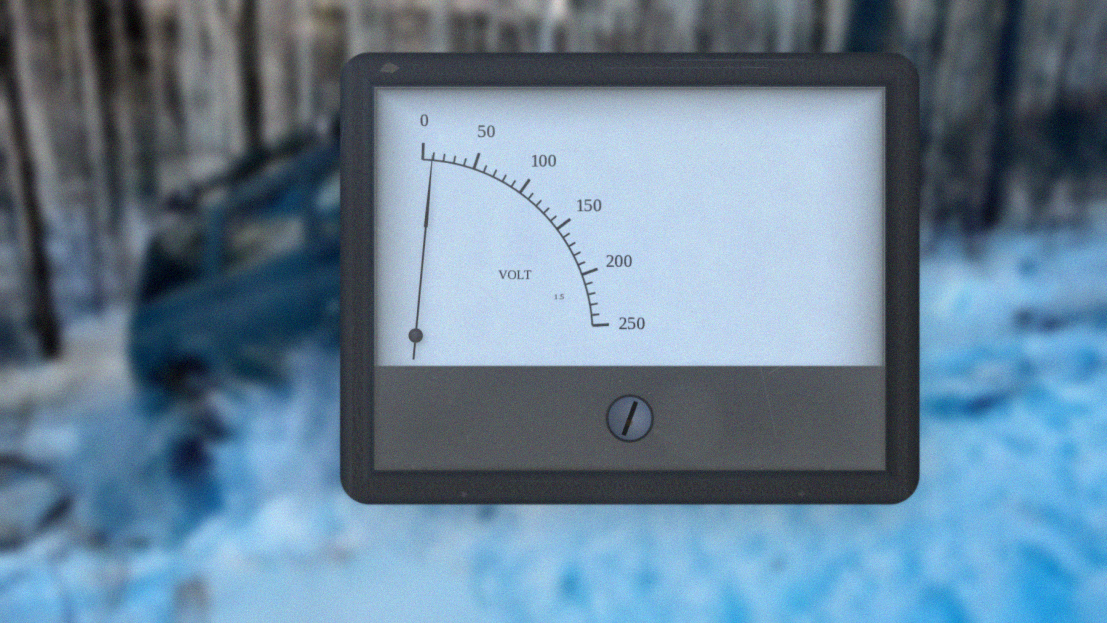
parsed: V 10
